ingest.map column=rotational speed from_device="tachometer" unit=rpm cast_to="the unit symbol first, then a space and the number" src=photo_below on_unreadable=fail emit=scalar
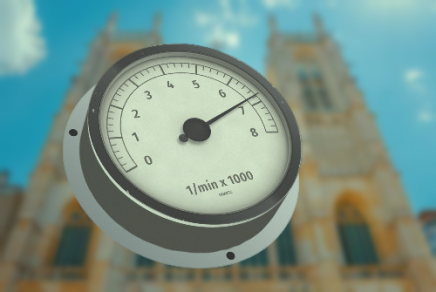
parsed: rpm 6800
